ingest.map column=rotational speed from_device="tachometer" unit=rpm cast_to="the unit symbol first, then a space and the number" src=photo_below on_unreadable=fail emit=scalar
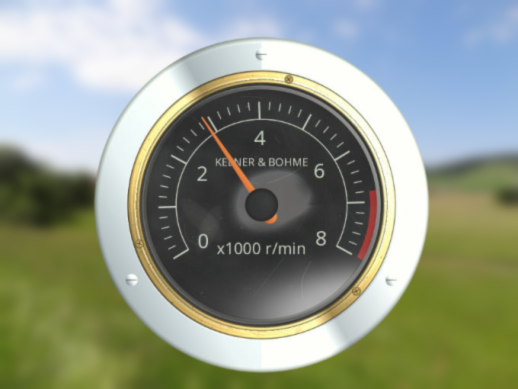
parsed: rpm 2900
